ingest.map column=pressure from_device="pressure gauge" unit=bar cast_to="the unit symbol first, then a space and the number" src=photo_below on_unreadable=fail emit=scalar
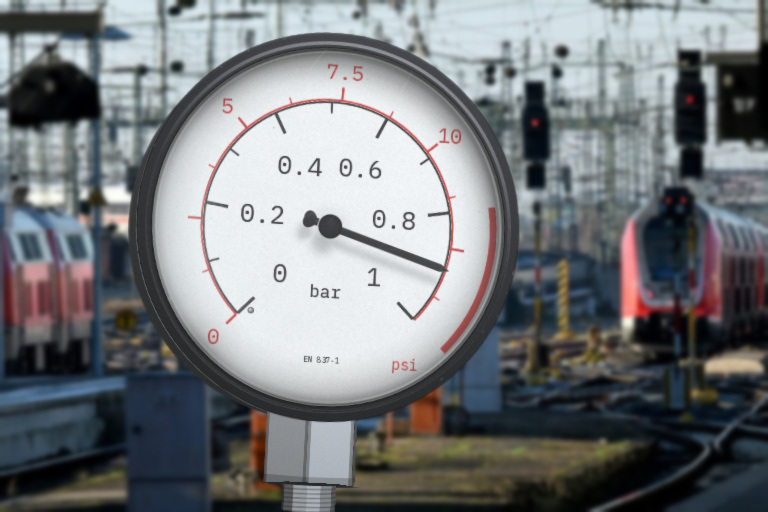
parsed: bar 0.9
